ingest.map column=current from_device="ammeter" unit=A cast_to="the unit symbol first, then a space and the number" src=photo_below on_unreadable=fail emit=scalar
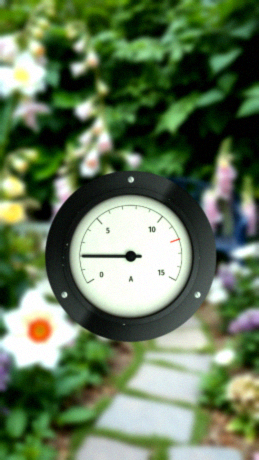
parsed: A 2
